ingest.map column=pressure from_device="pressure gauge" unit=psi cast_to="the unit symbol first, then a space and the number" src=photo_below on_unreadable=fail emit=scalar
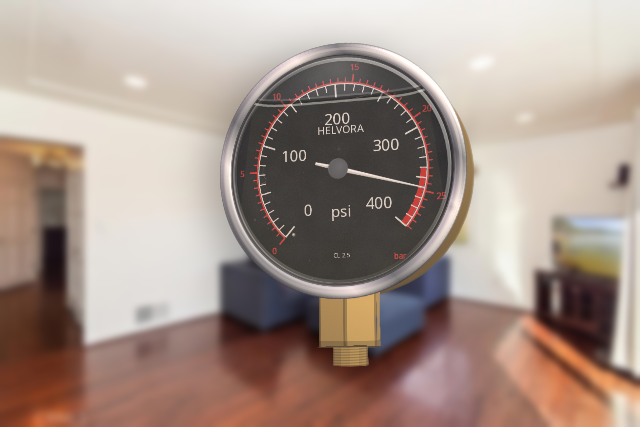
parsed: psi 360
